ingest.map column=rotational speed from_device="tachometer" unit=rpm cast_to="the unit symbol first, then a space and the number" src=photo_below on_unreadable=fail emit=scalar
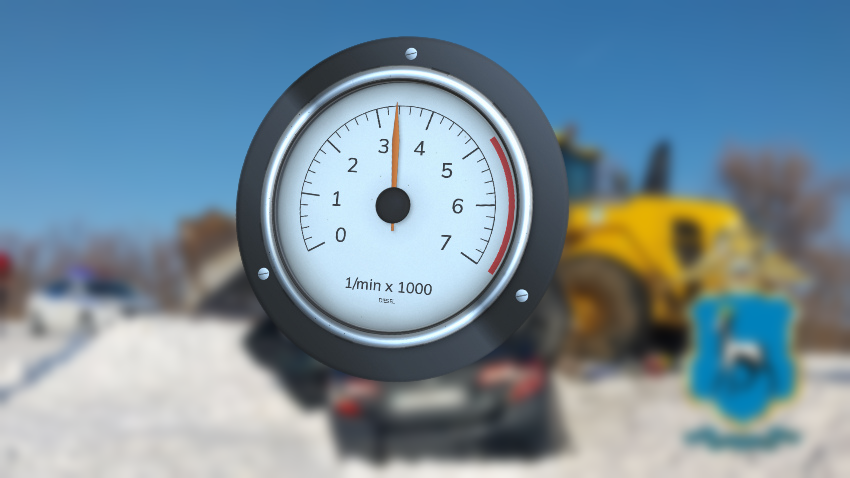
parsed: rpm 3400
